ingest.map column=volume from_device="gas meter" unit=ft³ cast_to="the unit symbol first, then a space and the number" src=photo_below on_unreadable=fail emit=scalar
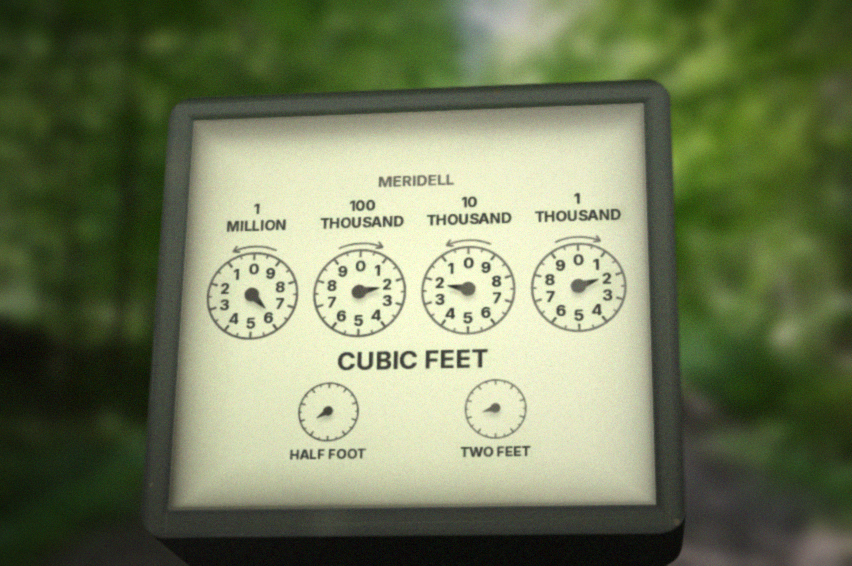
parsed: ft³ 622200
